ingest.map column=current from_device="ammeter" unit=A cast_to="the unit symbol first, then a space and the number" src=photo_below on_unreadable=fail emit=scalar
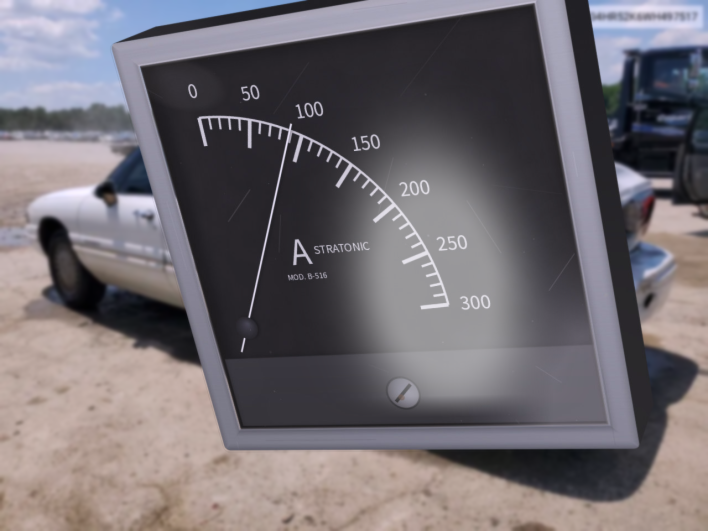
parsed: A 90
